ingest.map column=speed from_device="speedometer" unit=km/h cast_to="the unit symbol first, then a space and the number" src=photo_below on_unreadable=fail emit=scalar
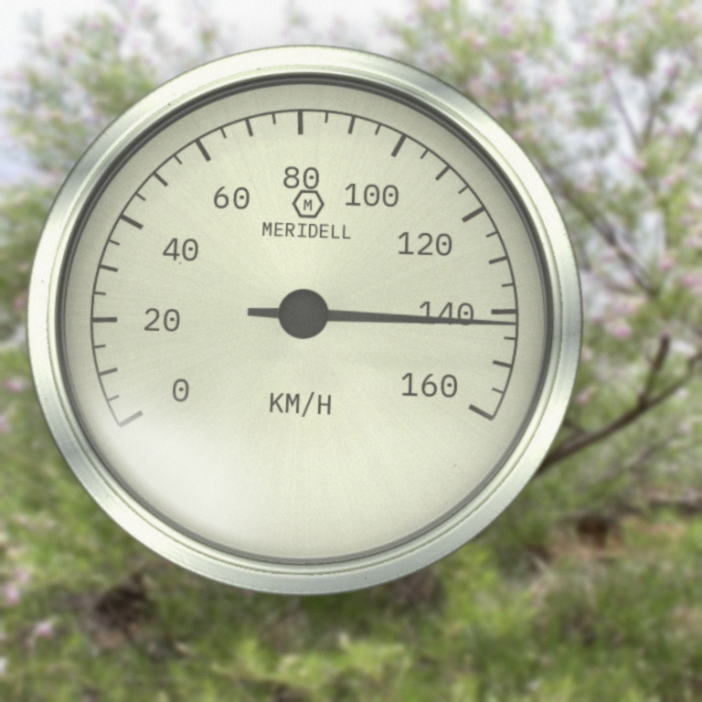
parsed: km/h 142.5
